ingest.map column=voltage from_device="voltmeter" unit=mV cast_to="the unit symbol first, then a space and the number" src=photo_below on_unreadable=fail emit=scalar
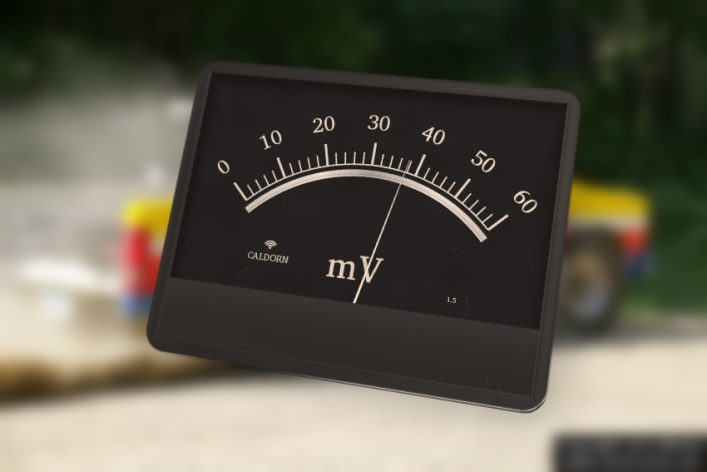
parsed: mV 38
